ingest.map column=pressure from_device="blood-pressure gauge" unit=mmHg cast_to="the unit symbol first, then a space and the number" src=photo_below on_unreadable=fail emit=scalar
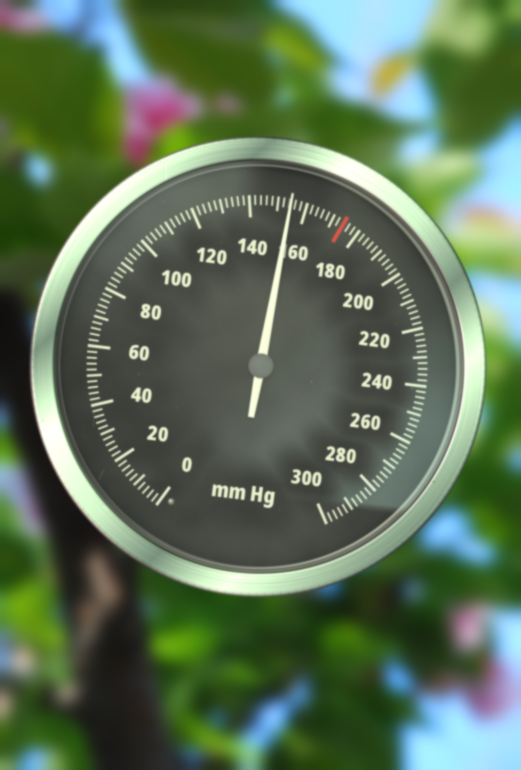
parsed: mmHg 154
